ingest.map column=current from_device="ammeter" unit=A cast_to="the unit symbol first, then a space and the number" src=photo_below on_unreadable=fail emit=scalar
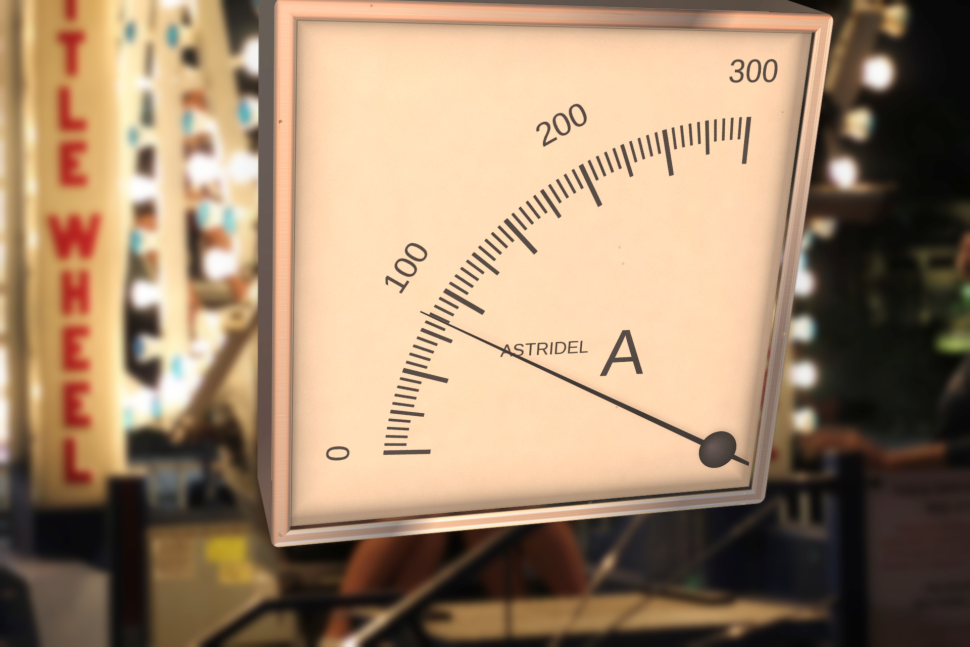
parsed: A 85
